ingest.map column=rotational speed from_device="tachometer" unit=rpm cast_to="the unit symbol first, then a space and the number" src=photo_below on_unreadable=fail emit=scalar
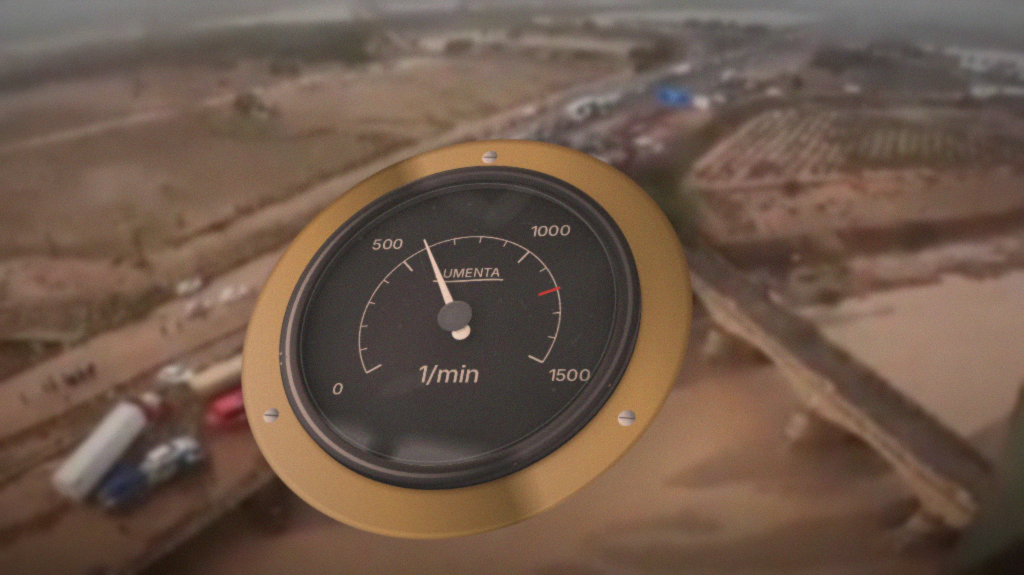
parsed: rpm 600
